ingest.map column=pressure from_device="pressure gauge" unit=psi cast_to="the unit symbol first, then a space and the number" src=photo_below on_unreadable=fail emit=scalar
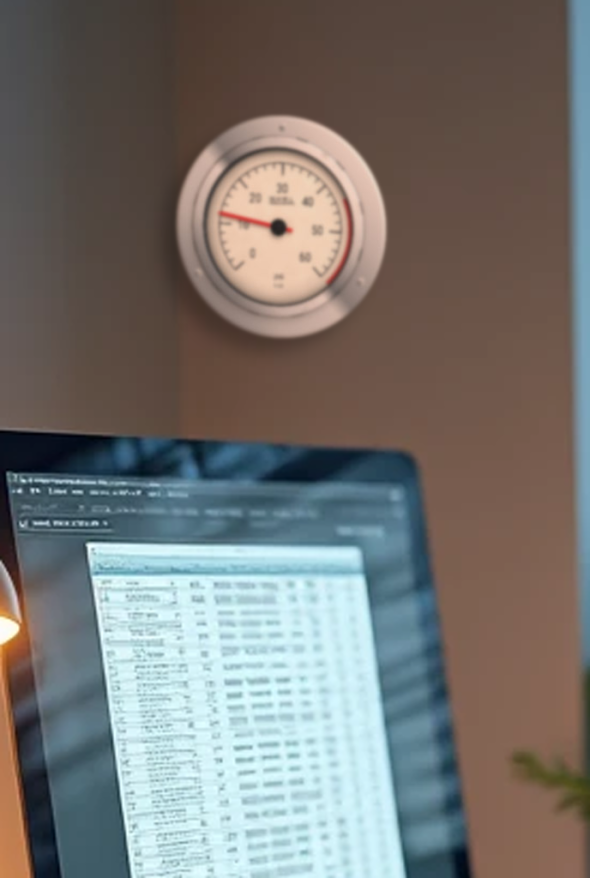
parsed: psi 12
